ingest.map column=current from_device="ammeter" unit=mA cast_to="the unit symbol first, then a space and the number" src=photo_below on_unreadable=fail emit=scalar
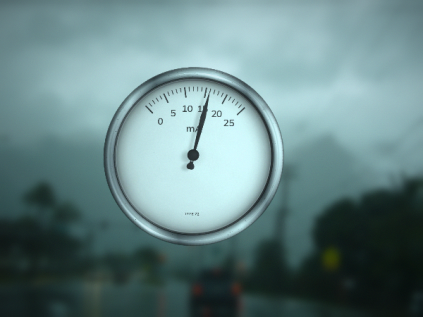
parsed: mA 16
